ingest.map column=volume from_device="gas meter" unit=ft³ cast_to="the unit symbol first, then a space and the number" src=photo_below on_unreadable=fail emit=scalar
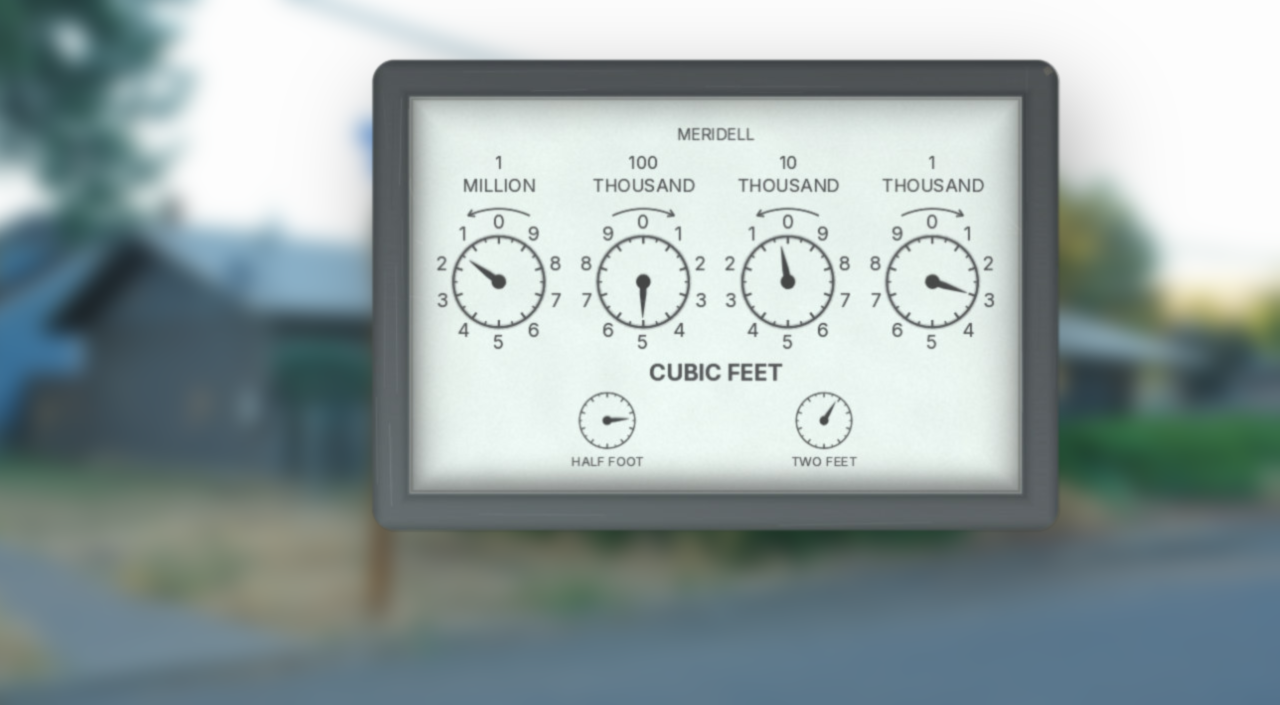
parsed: ft³ 150300
